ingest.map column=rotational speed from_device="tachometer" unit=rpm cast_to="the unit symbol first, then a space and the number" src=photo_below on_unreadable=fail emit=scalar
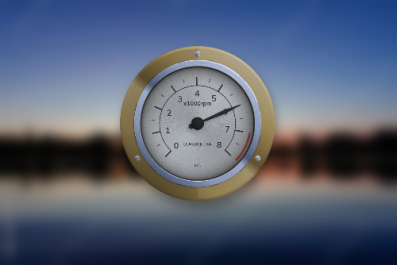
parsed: rpm 6000
